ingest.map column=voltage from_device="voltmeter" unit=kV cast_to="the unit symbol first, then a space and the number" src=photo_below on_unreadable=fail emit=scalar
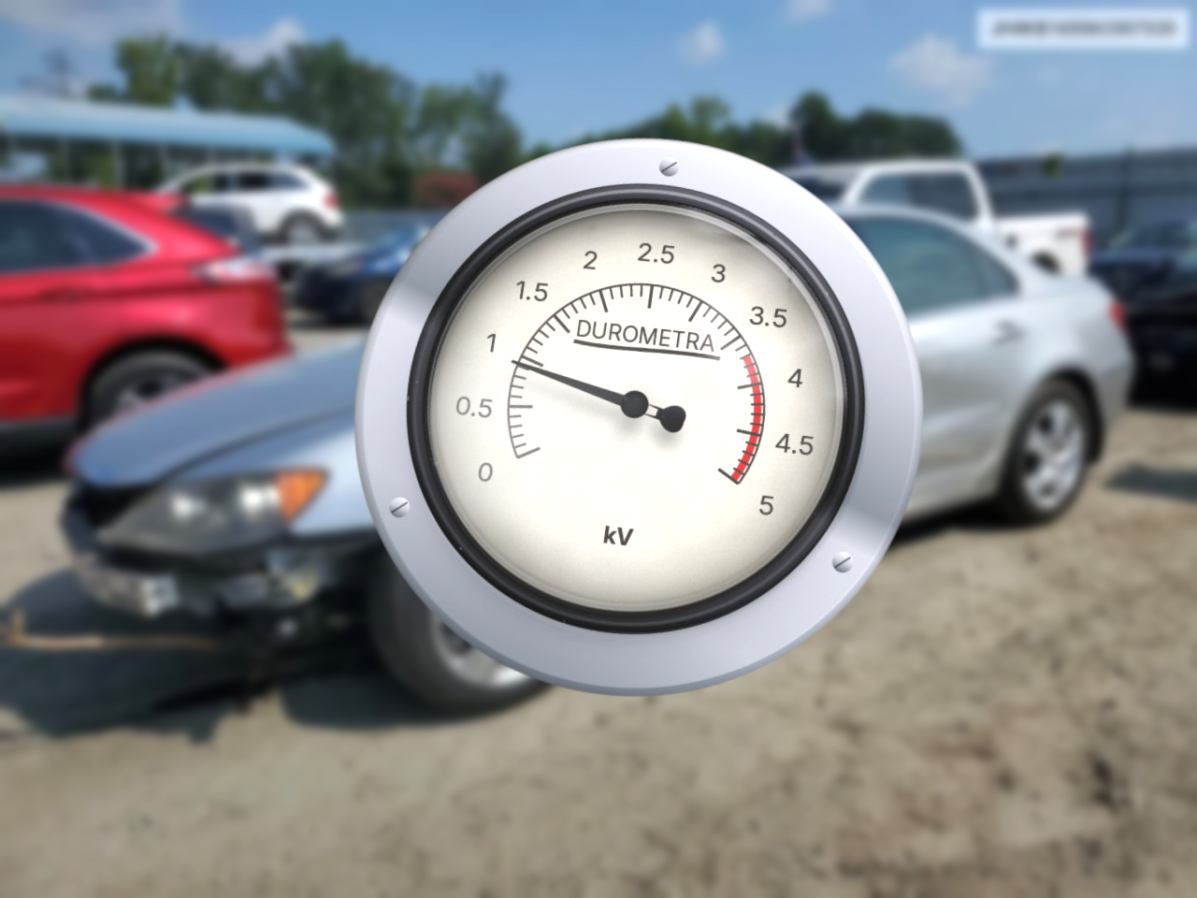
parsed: kV 0.9
